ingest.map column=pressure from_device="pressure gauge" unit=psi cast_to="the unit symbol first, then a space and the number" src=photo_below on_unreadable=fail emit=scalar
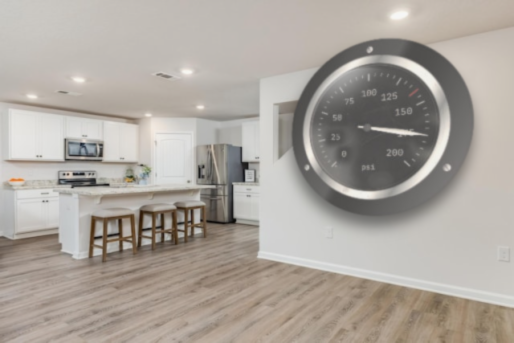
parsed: psi 175
